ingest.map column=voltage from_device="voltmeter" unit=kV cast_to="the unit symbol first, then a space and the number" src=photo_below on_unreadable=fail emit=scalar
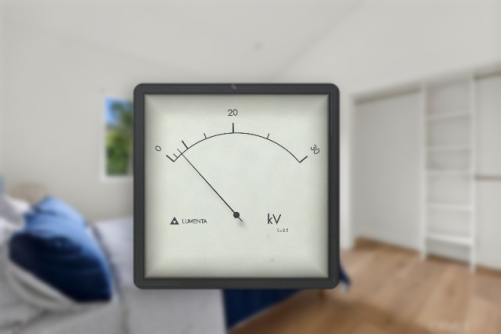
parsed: kV 7.5
